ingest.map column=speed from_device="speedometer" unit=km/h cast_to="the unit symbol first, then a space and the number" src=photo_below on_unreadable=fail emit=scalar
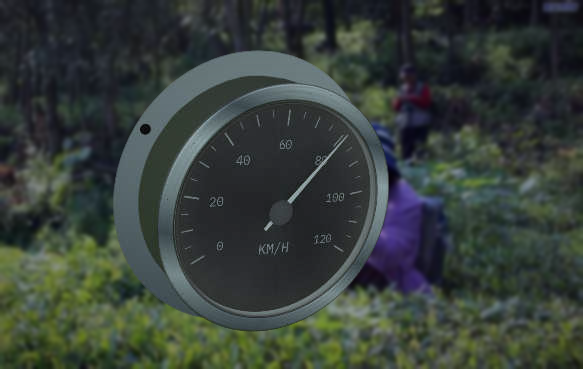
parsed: km/h 80
